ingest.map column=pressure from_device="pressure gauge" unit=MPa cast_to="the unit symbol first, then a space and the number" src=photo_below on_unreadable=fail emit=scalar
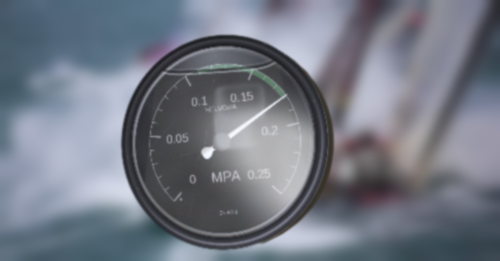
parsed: MPa 0.18
